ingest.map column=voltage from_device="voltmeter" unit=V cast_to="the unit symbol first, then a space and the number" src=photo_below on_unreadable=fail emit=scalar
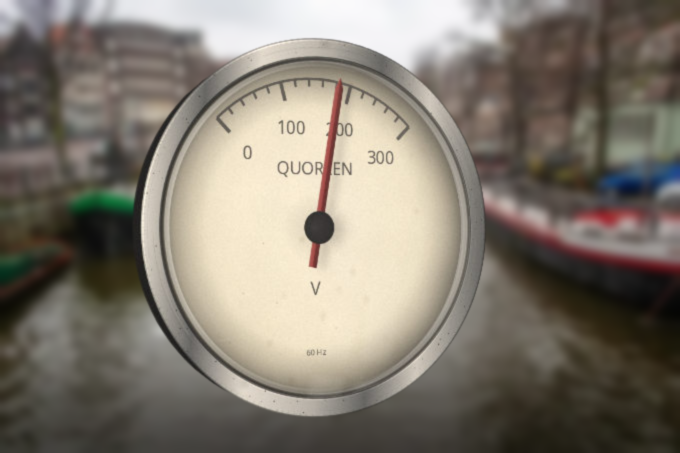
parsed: V 180
